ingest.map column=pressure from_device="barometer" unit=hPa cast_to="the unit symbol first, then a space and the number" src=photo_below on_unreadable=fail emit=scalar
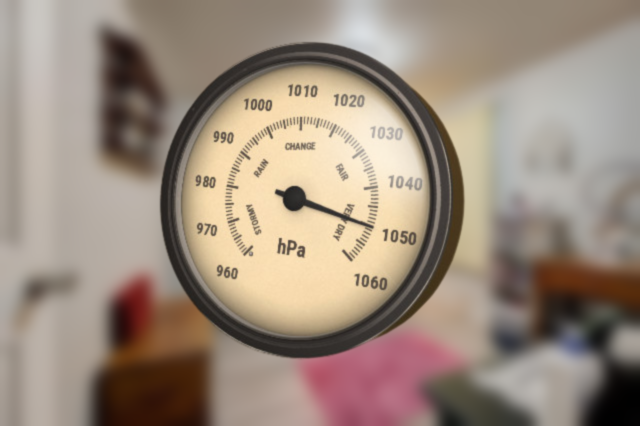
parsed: hPa 1050
